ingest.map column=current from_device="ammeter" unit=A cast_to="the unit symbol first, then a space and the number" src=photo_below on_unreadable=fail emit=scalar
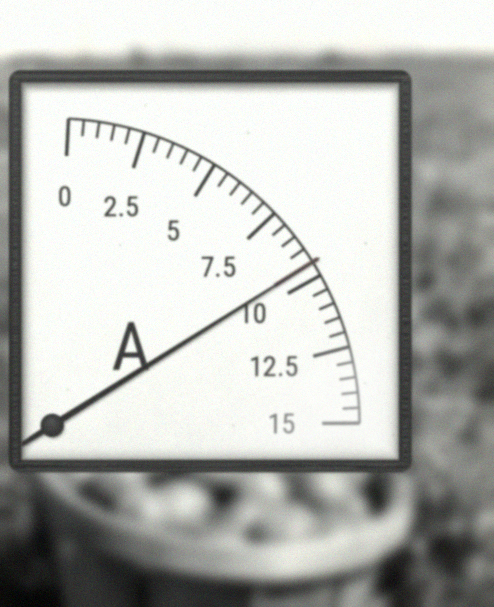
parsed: A 9.5
